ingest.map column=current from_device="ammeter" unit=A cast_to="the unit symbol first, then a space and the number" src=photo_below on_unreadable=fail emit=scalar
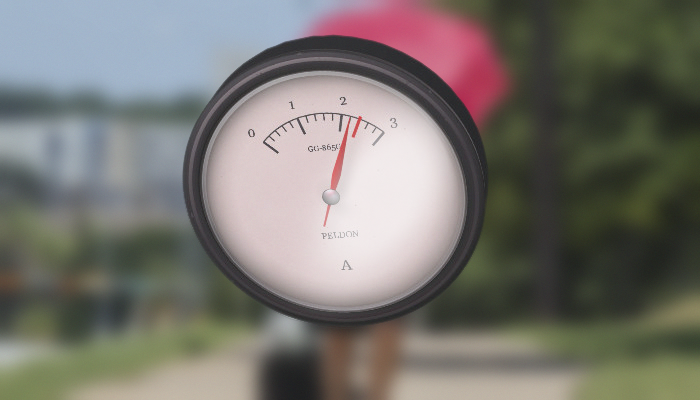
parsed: A 2.2
